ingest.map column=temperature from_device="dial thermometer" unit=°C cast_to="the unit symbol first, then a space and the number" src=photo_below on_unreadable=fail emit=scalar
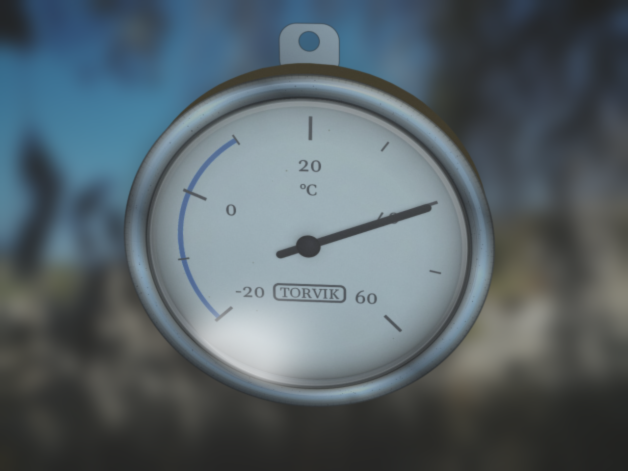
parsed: °C 40
